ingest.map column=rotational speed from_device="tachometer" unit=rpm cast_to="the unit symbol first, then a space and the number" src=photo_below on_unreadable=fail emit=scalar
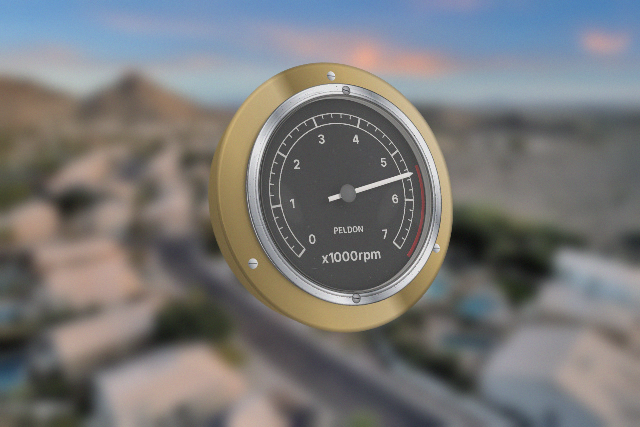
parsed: rpm 5500
